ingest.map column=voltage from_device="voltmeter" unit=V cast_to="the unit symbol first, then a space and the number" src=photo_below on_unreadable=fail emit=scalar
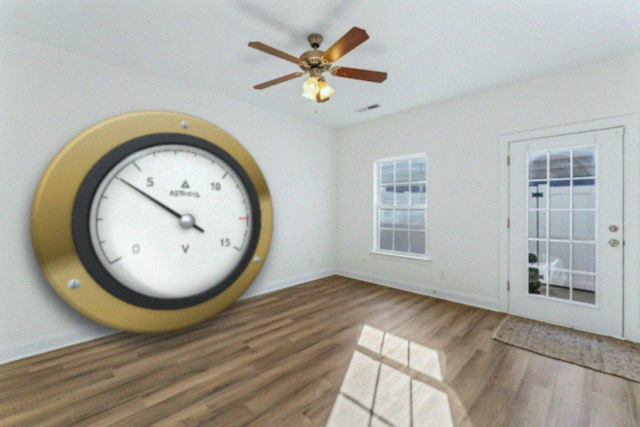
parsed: V 4
